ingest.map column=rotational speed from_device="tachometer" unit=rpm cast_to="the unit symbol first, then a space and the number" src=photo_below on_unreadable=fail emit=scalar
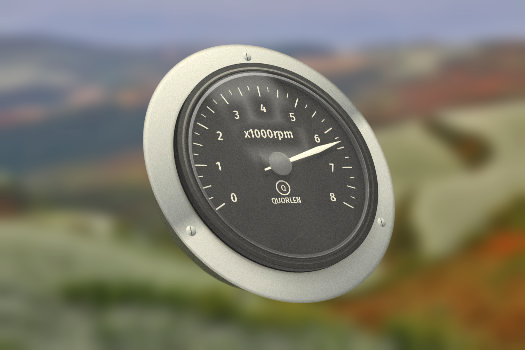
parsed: rpm 6375
